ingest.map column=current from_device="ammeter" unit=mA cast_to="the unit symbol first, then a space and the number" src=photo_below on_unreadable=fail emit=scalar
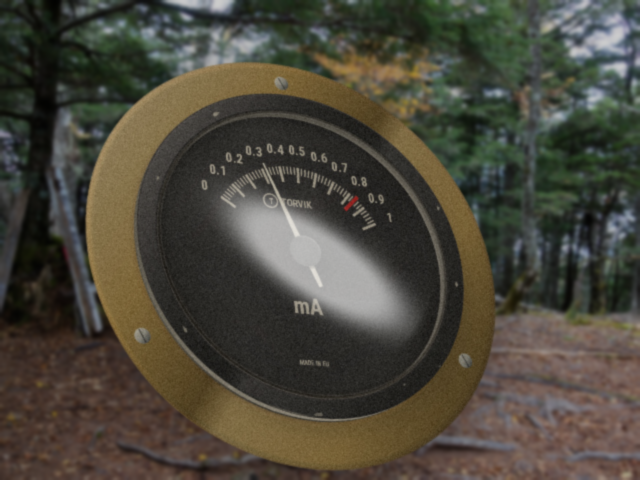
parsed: mA 0.3
